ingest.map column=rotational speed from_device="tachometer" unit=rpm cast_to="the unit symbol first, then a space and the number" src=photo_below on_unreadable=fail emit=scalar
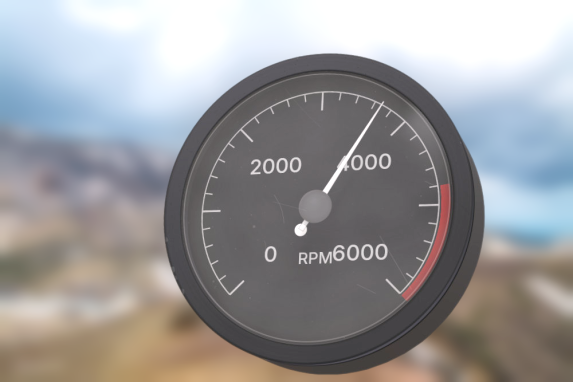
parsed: rpm 3700
